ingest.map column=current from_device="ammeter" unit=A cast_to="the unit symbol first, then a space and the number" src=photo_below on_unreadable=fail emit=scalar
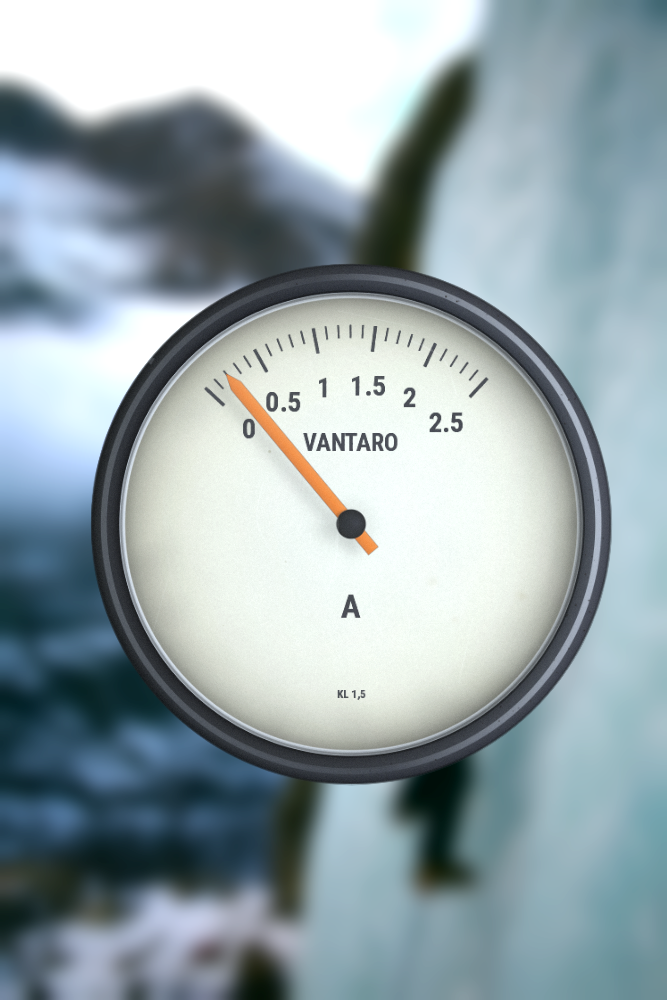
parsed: A 0.2
